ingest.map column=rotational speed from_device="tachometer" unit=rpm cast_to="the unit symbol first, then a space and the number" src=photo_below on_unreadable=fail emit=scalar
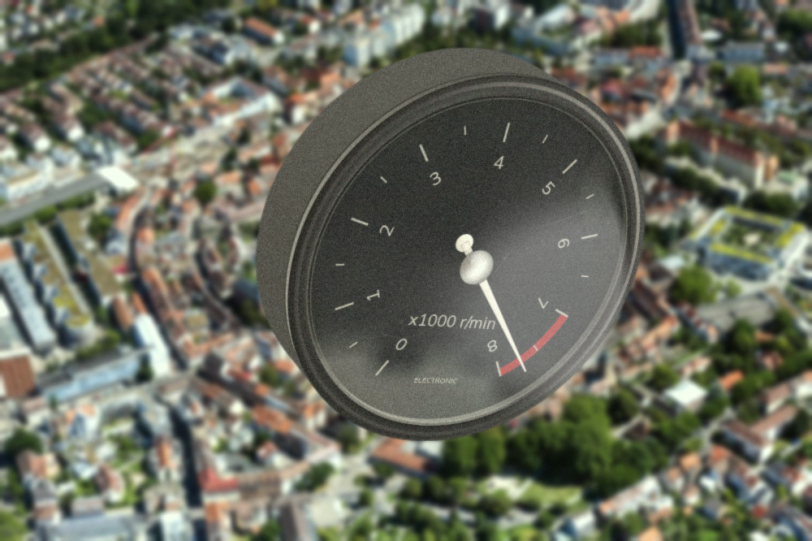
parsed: rpm 7750
